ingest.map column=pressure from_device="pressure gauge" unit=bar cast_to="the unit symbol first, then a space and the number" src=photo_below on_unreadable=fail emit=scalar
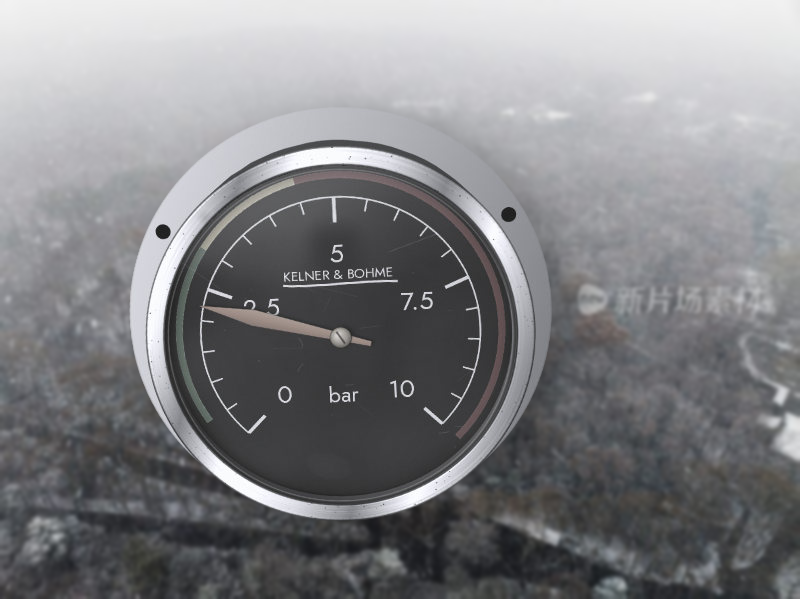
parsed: bar 2.25
